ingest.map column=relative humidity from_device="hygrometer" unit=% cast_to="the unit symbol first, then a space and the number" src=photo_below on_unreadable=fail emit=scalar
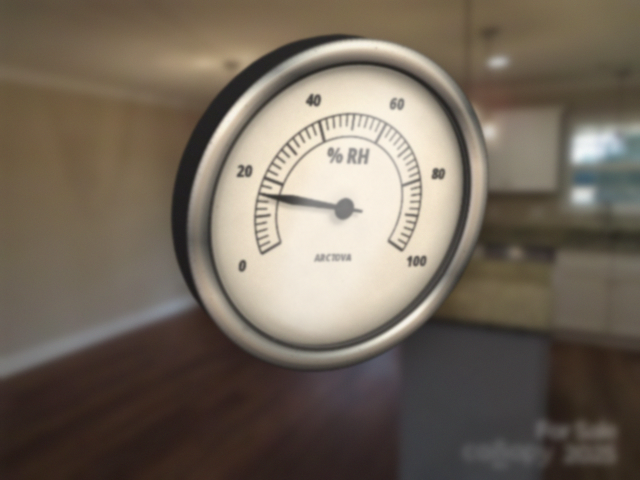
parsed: % 16
